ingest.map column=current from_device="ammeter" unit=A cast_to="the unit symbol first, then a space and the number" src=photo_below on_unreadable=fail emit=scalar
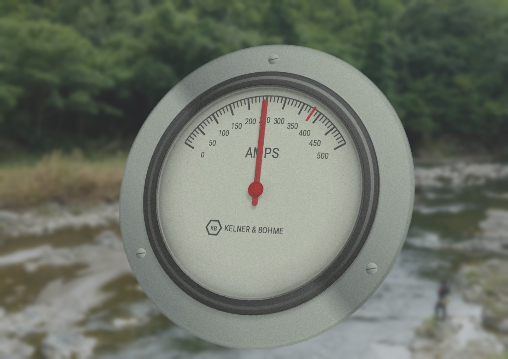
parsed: A 250
